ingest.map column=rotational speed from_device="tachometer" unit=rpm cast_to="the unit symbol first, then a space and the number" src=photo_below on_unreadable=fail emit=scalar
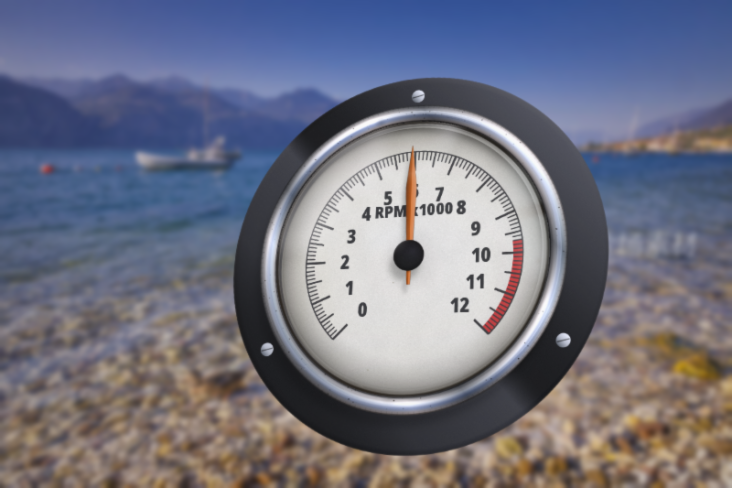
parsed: rpm 6000
